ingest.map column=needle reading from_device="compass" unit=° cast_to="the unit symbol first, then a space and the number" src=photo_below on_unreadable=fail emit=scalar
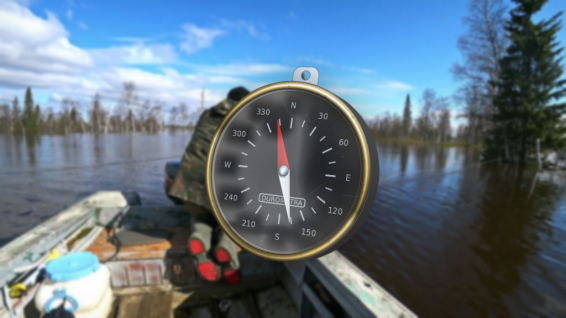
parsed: ° 345
